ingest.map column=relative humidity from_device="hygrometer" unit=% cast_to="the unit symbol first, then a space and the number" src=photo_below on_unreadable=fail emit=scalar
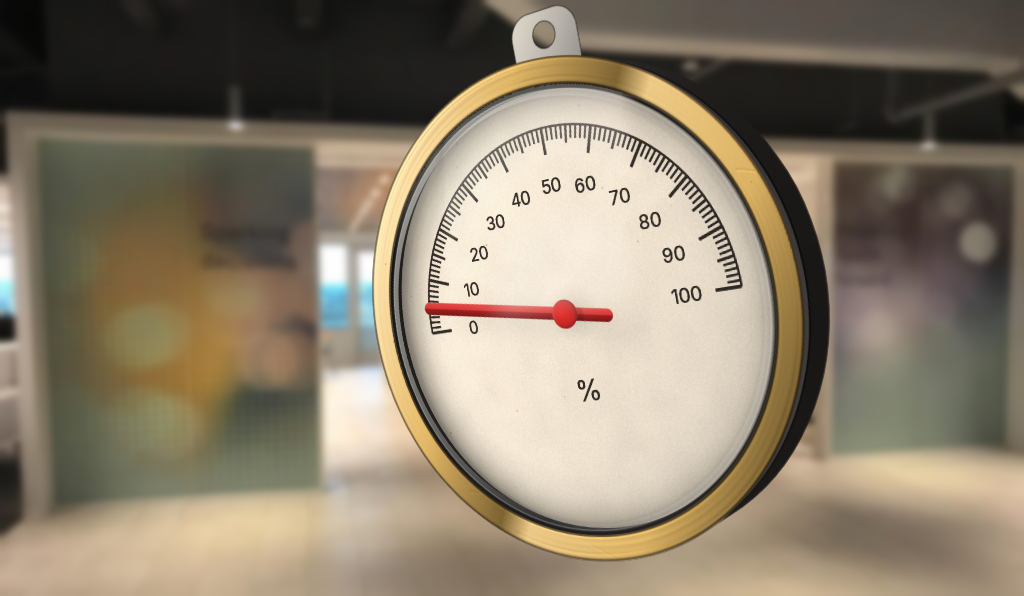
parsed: % 5
